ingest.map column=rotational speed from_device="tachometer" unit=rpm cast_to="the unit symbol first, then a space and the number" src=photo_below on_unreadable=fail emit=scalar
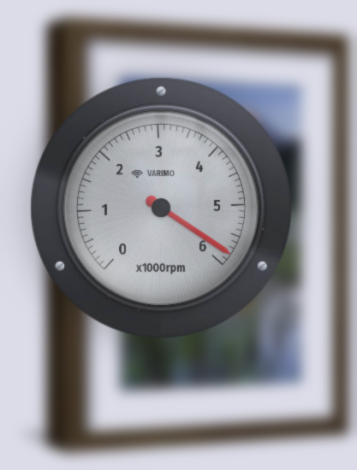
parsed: rpm 5800
